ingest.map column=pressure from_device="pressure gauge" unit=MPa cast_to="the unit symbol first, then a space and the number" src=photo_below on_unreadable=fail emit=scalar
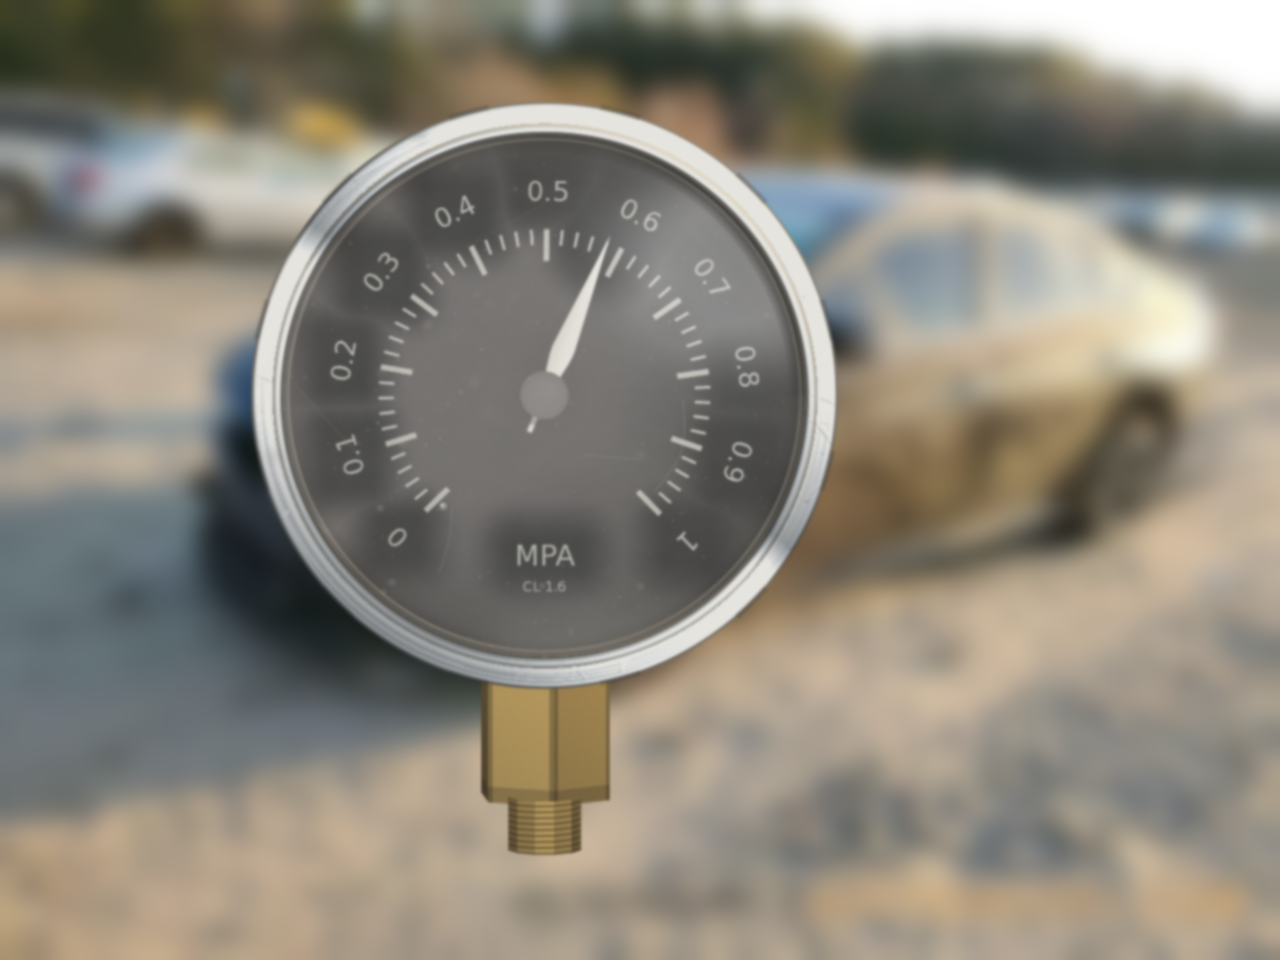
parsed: MPa 0.58
